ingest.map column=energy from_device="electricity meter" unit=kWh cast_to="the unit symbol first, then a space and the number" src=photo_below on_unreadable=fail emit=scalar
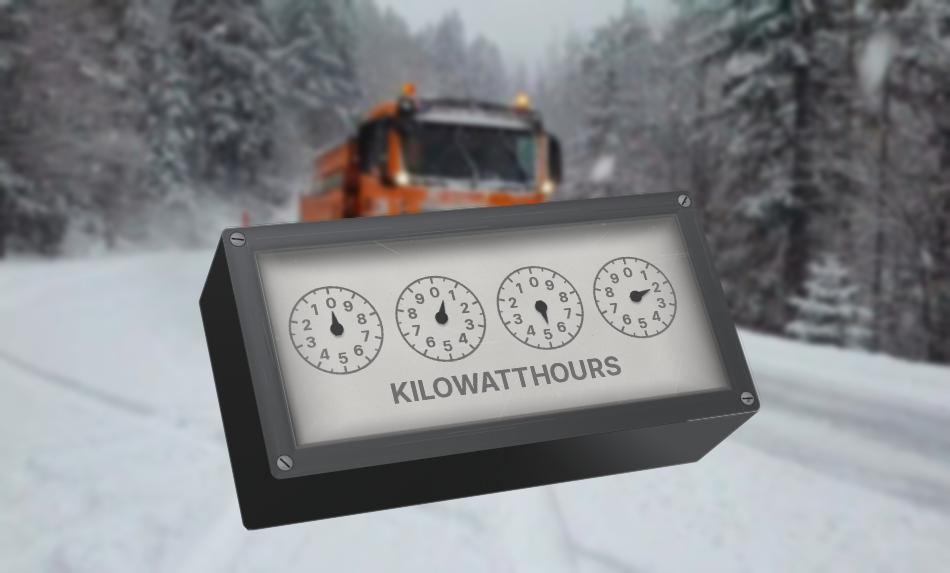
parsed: kWh 52
